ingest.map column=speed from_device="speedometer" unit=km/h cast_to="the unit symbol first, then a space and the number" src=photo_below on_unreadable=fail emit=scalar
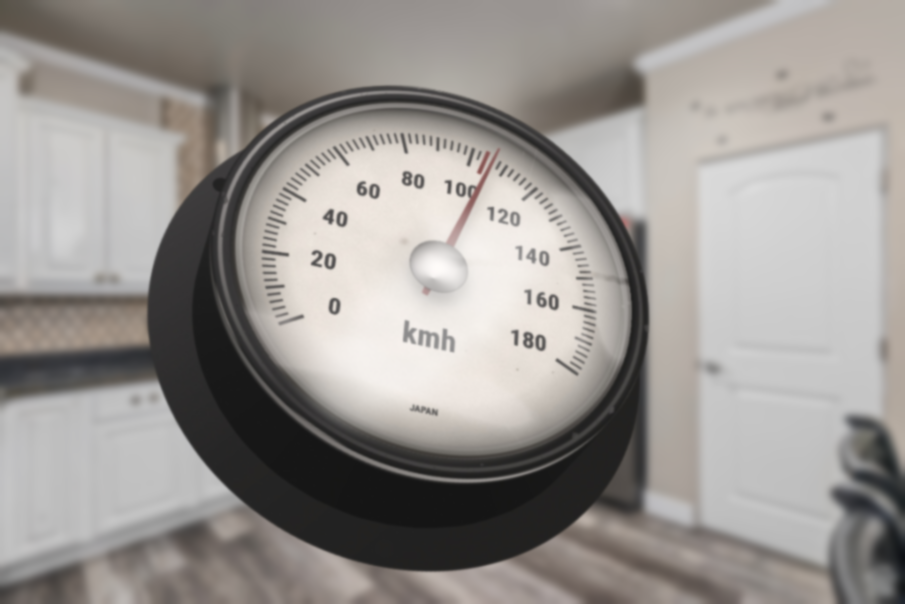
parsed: km/h 106
